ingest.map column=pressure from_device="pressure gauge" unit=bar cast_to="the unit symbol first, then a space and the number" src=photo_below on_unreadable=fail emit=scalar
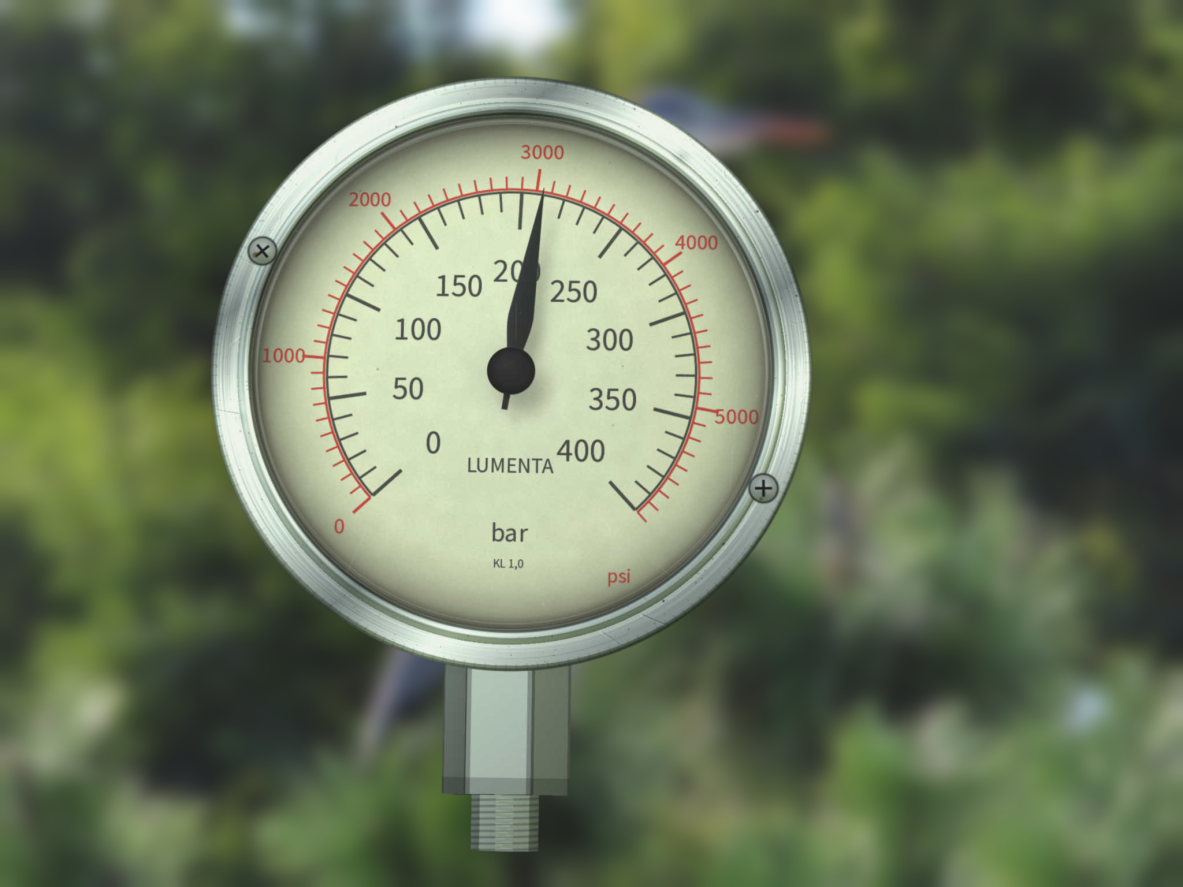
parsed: bar 210
